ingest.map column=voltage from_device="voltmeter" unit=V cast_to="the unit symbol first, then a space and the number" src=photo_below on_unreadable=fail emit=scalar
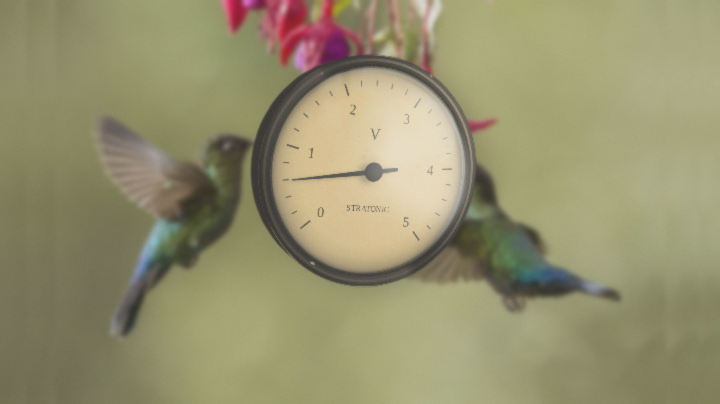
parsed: V 0.6
